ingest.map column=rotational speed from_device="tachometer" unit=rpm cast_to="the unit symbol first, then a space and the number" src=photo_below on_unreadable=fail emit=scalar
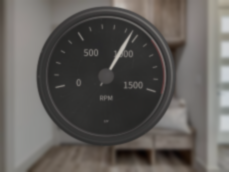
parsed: rpm 950
